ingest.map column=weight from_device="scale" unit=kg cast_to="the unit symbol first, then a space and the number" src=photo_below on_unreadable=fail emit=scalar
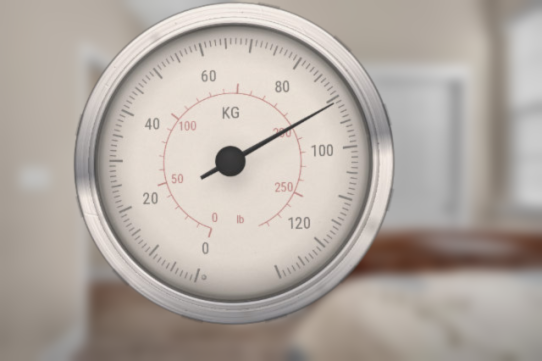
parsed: kg 91
